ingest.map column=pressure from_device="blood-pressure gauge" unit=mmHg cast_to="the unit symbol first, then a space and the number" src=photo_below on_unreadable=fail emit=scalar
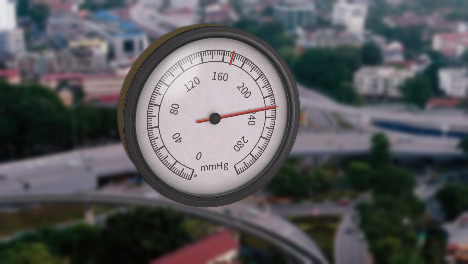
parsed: mmHg 230
